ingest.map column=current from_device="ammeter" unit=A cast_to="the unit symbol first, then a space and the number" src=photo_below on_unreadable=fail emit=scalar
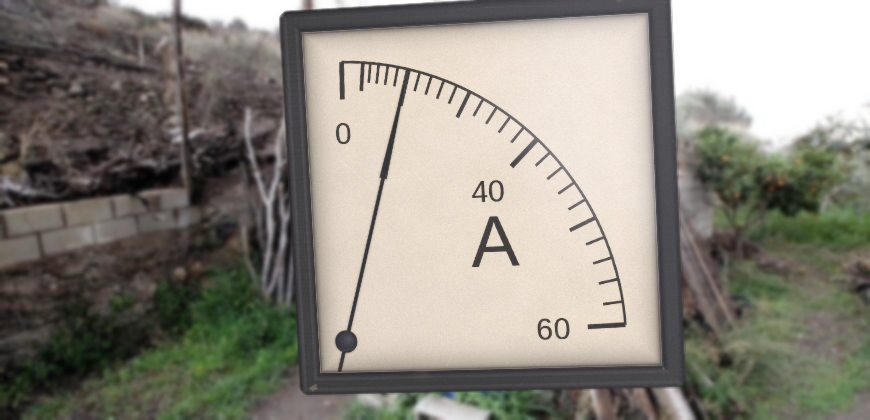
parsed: A 20
